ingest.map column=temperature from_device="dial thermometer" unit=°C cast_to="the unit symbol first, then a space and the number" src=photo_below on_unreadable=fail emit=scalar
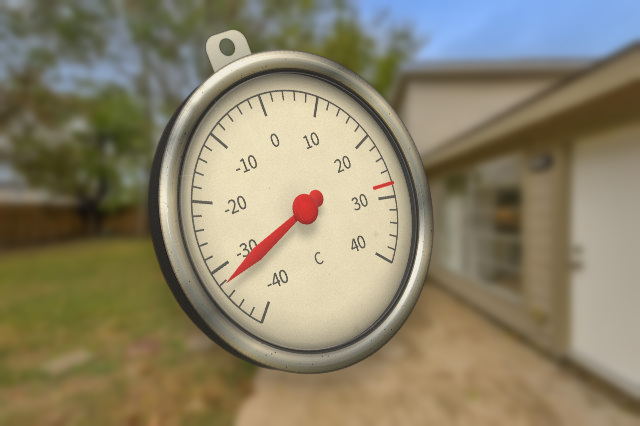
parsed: °C -32
